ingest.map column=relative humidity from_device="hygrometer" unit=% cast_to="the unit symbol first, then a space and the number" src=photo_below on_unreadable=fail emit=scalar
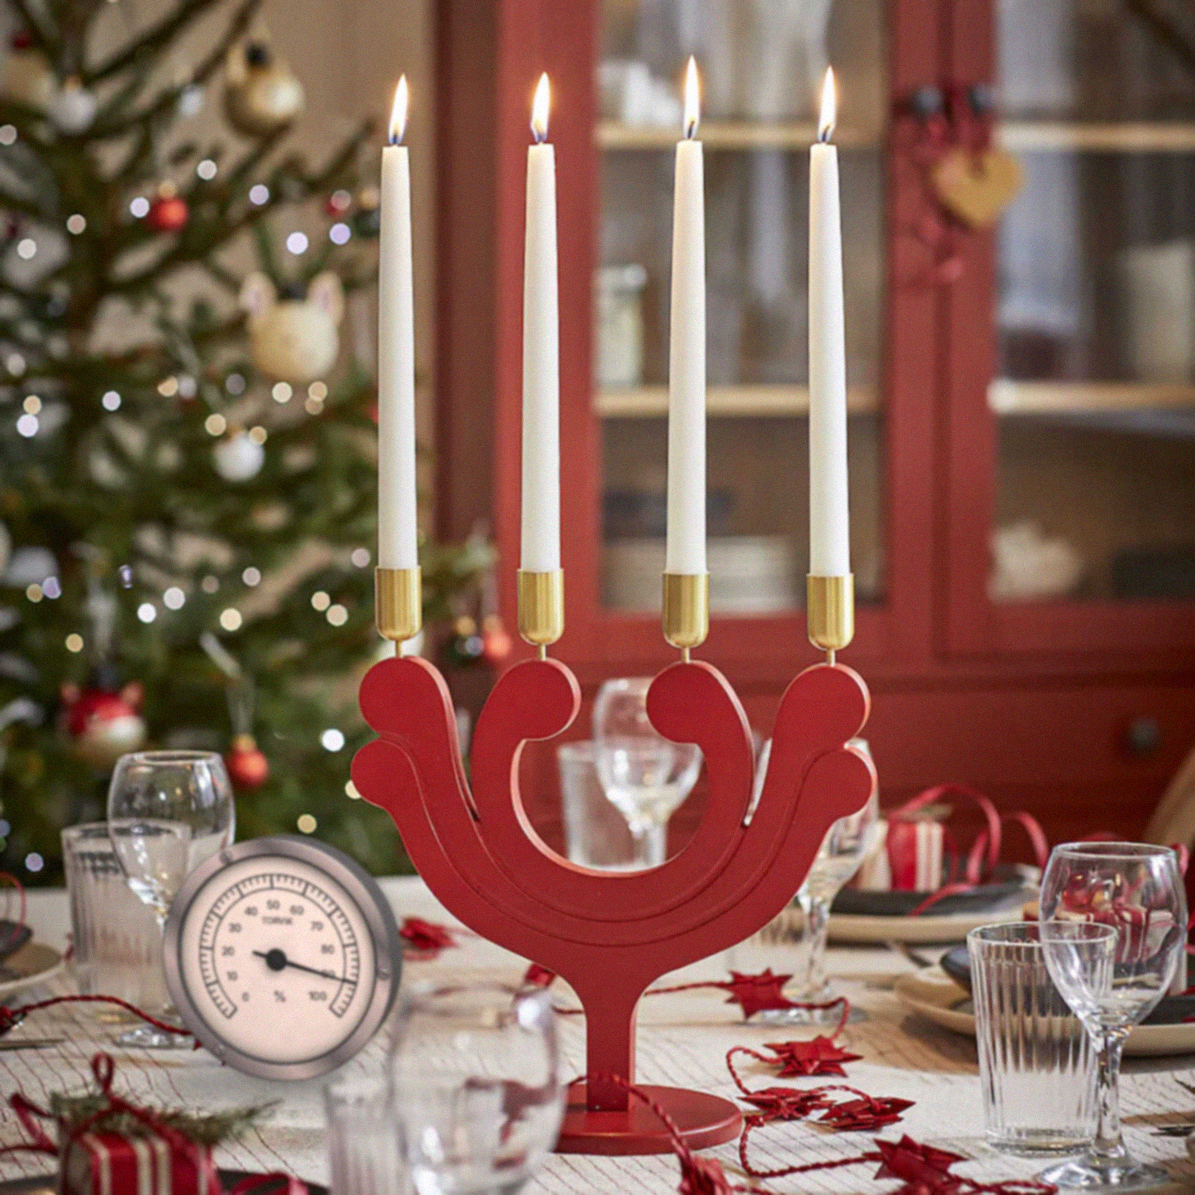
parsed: % 90
